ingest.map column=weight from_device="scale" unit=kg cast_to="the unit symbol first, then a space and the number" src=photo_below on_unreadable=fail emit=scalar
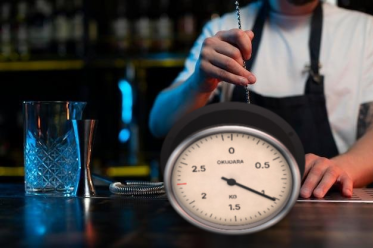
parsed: kg 1
